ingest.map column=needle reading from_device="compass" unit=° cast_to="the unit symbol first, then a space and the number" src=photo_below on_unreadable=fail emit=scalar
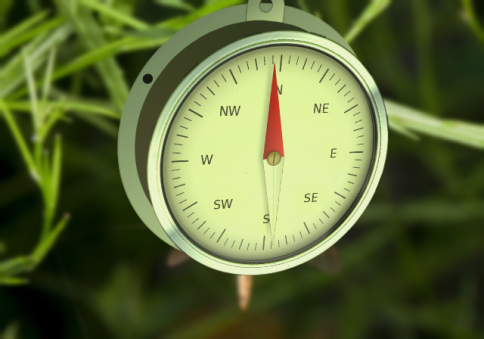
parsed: ° 355
